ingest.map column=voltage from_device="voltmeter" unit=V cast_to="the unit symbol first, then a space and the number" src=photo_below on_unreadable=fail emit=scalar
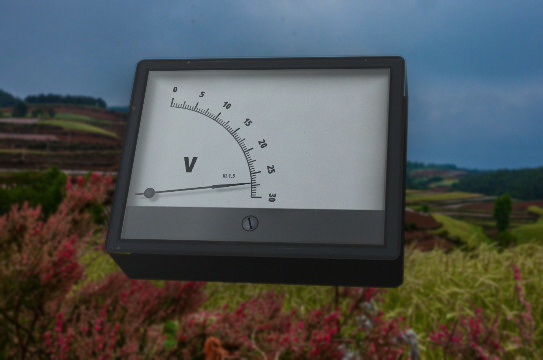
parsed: V 27.5
